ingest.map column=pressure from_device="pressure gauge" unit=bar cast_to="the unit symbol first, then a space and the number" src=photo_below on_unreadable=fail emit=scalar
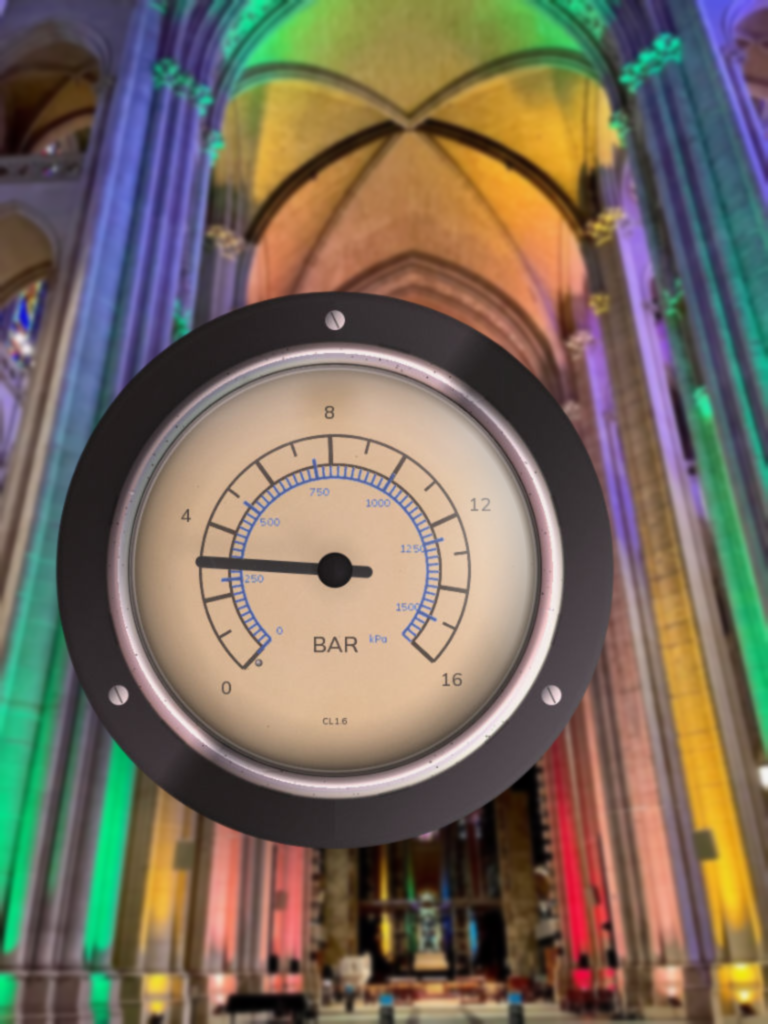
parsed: bar 3
